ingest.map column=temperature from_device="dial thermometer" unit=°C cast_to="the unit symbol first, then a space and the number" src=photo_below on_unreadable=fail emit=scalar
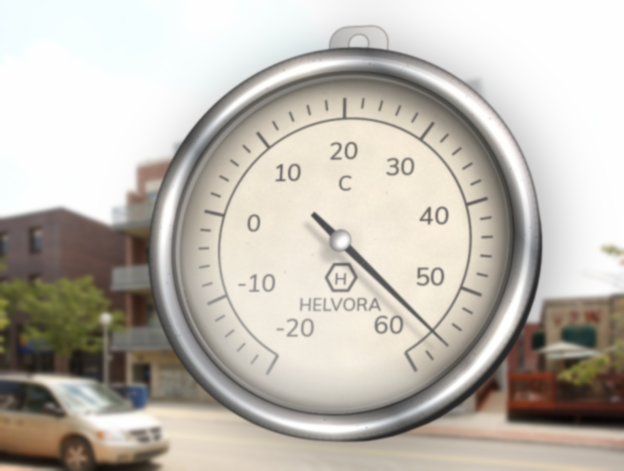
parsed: °C 56
